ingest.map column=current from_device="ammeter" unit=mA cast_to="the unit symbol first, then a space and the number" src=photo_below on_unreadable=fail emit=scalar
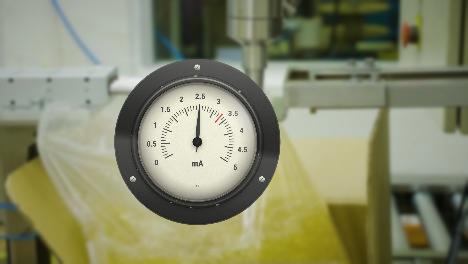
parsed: mA 2.5
